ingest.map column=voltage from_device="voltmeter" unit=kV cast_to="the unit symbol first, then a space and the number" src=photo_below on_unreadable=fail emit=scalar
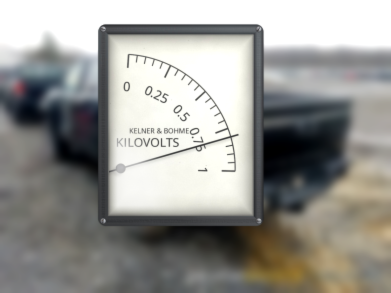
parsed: kV 0.8
